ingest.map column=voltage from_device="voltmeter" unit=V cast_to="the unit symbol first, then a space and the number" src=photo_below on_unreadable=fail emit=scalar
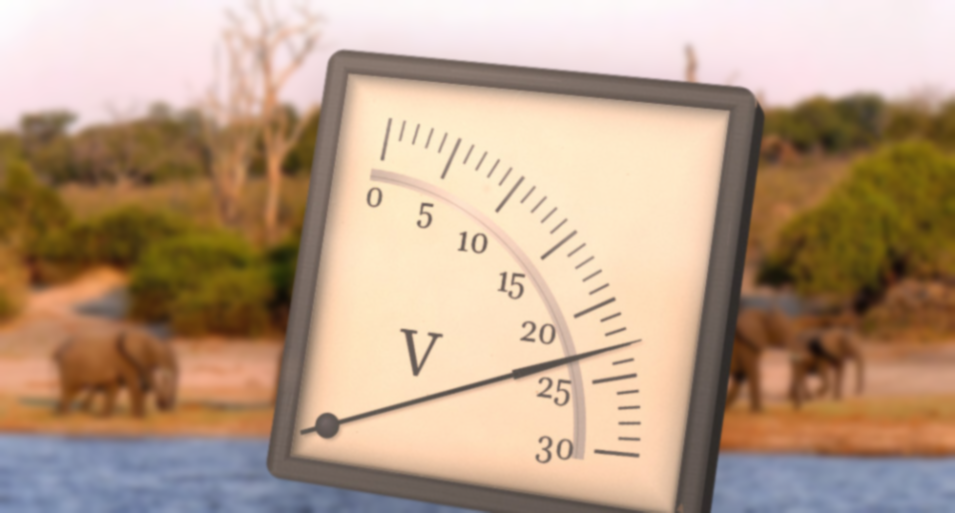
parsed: V 23
